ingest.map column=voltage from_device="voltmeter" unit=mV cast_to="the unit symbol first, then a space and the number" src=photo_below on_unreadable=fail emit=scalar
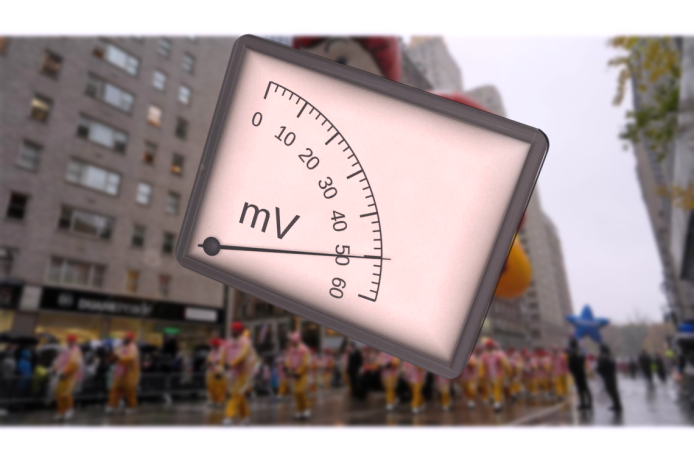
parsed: mV 50
